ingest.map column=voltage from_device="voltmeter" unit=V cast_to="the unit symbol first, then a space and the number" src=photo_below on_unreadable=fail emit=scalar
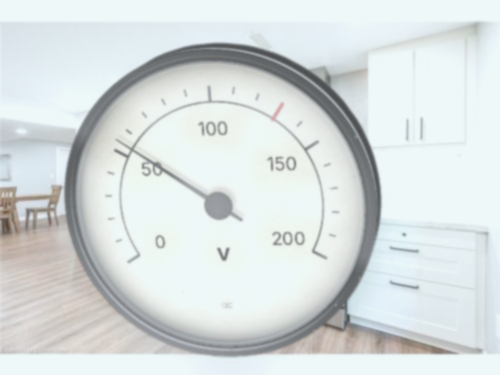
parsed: V 55
